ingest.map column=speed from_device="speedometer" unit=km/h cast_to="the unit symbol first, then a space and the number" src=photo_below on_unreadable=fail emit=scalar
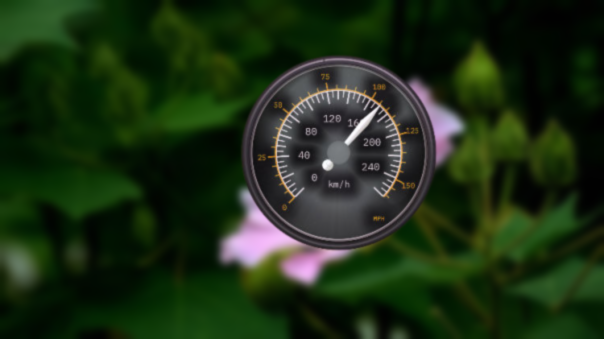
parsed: km/h 170
